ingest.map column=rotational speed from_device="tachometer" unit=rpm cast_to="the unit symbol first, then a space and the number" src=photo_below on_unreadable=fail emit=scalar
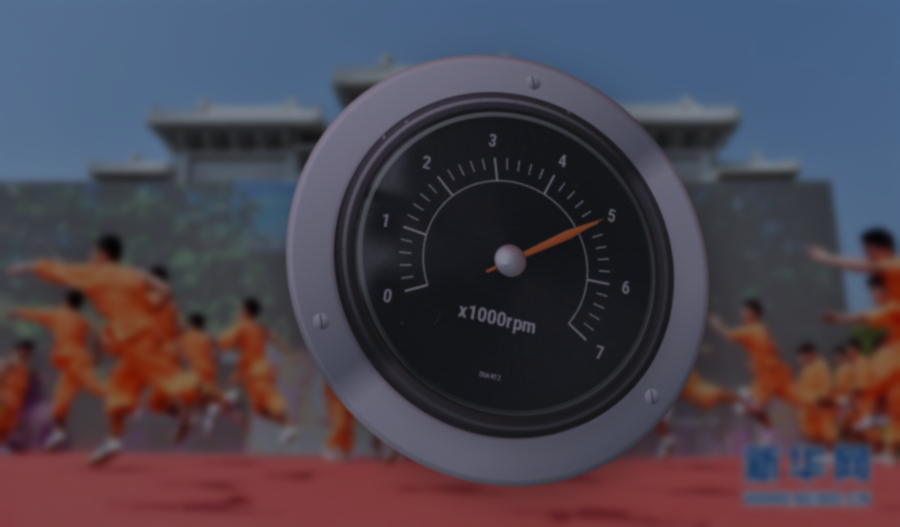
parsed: rpm 5000
